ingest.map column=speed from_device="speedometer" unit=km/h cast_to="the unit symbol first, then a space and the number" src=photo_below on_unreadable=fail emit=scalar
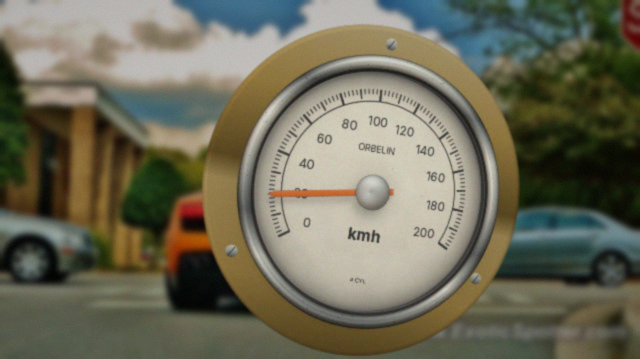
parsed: km/h 20
